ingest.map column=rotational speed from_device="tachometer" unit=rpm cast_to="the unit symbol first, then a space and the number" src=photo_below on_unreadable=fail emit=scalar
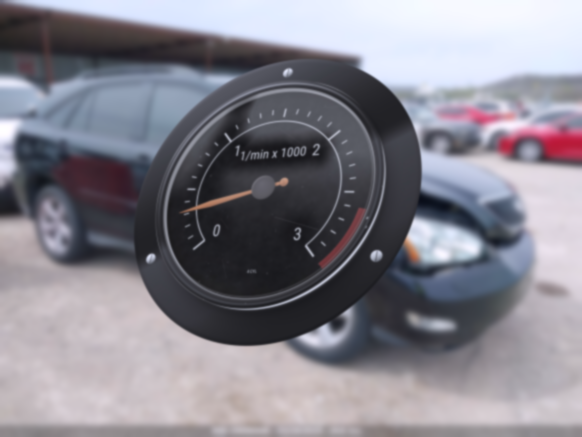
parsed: rpm 300
